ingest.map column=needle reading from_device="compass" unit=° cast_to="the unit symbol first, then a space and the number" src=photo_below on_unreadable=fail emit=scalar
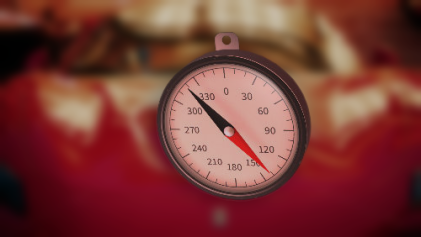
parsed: ° 140
